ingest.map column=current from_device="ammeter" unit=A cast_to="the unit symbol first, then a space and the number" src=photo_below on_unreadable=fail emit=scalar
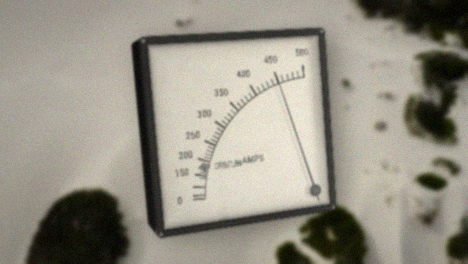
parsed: A 450
